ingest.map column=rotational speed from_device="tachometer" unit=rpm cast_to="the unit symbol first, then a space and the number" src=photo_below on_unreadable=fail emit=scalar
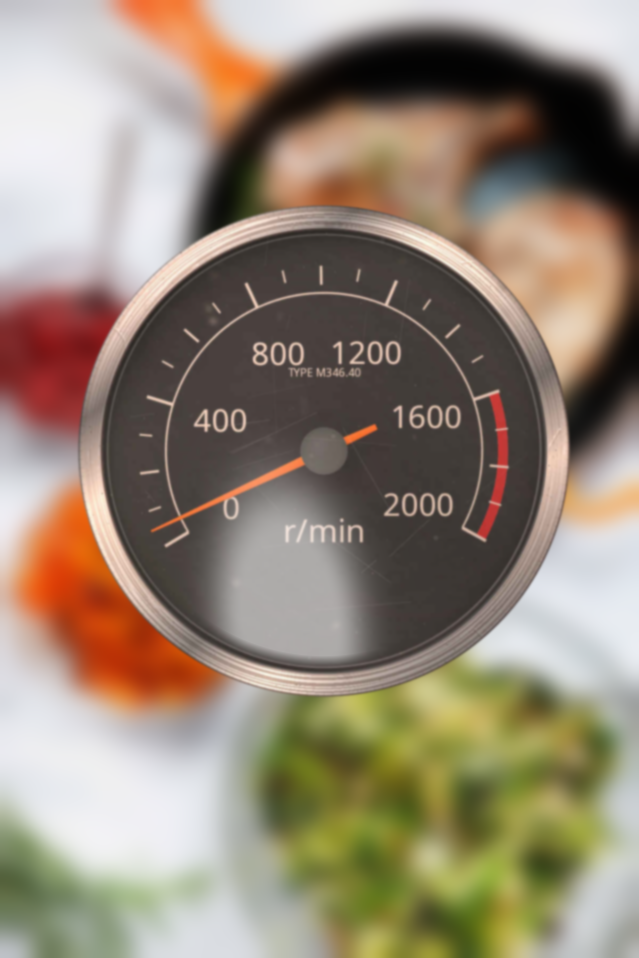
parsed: rpm 50
